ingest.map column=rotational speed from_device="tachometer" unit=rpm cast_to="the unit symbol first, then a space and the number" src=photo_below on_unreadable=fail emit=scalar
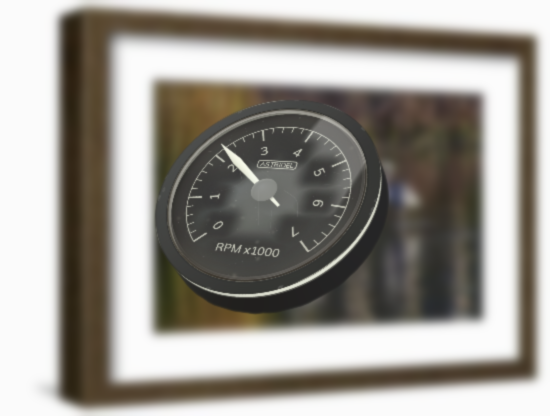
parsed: rpm 2200
